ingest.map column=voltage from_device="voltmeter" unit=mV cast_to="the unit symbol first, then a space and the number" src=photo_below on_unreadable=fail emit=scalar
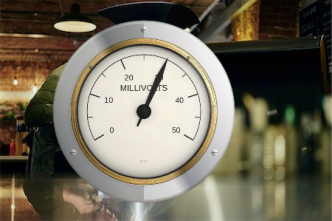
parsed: mV 30
